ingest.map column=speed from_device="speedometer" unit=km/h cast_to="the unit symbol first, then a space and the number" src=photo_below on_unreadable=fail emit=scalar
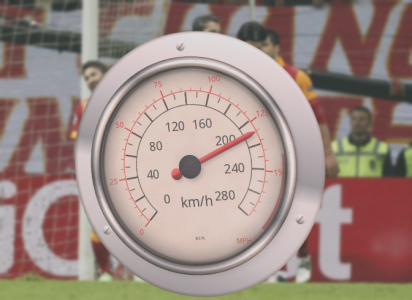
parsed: km/h 210
